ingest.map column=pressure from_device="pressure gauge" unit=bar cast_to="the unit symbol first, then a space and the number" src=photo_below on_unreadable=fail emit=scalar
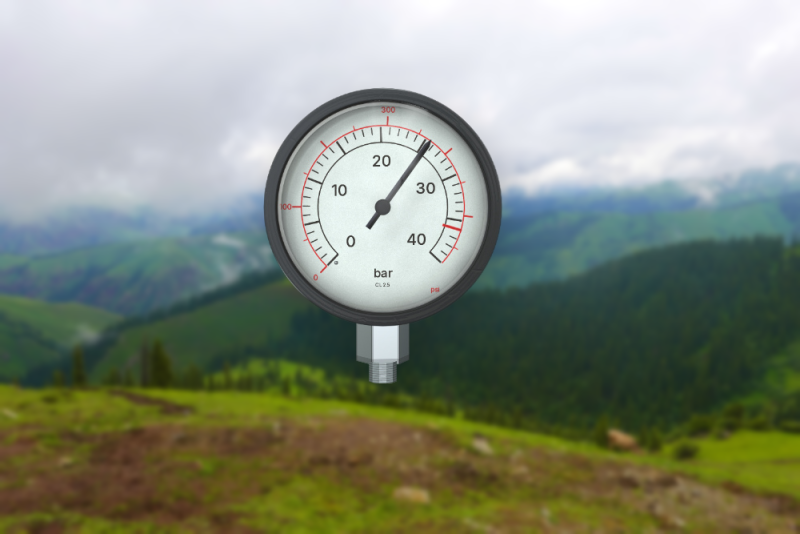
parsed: bar 25.5
